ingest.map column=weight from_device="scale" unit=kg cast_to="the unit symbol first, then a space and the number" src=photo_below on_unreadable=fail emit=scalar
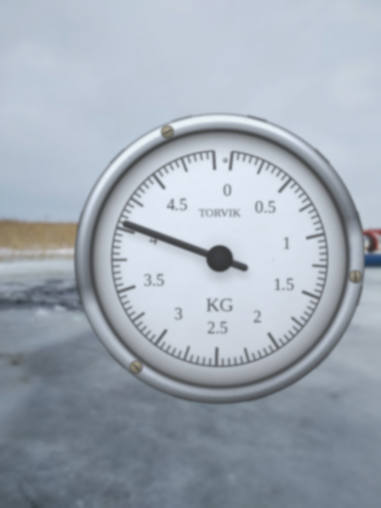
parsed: kg 4.05
